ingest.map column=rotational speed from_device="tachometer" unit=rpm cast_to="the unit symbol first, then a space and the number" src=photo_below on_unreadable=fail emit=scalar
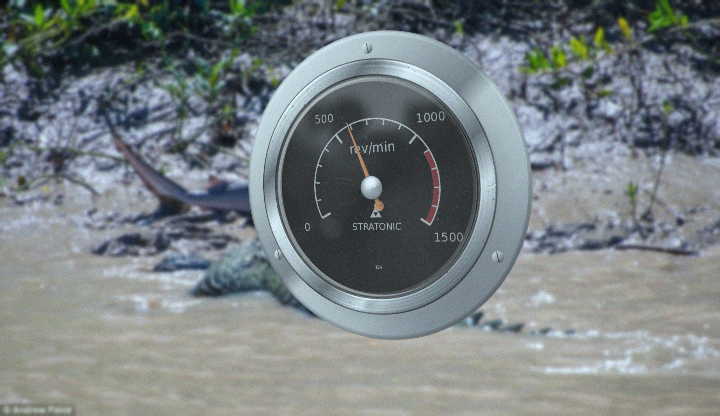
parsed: rpm 600
